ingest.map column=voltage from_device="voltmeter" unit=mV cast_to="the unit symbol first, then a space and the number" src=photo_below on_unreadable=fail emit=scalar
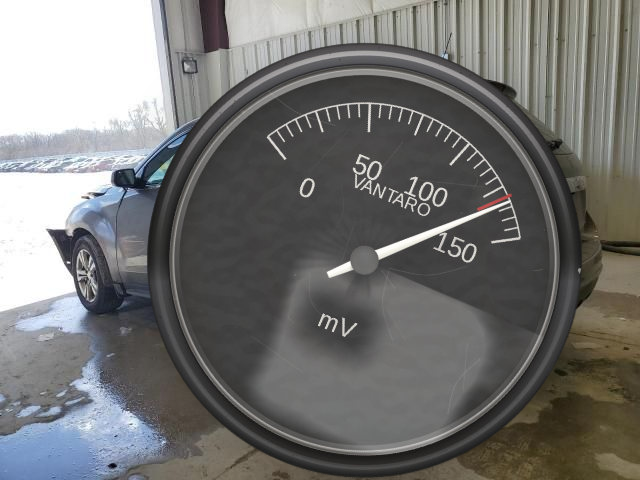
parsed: mV 132.5
